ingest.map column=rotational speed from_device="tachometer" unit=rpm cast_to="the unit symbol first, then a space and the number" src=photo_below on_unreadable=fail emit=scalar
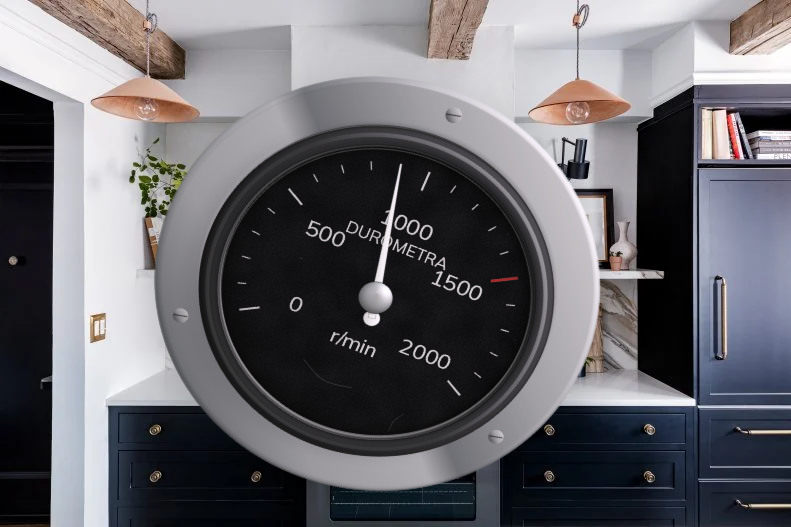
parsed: rpm 900
